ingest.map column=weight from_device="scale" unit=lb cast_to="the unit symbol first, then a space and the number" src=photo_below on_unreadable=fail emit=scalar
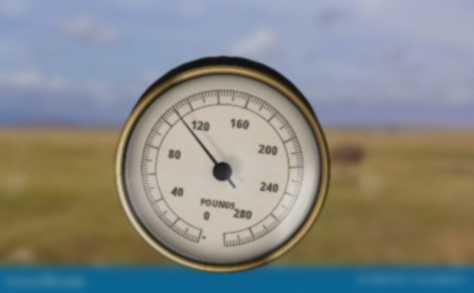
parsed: lb 110
